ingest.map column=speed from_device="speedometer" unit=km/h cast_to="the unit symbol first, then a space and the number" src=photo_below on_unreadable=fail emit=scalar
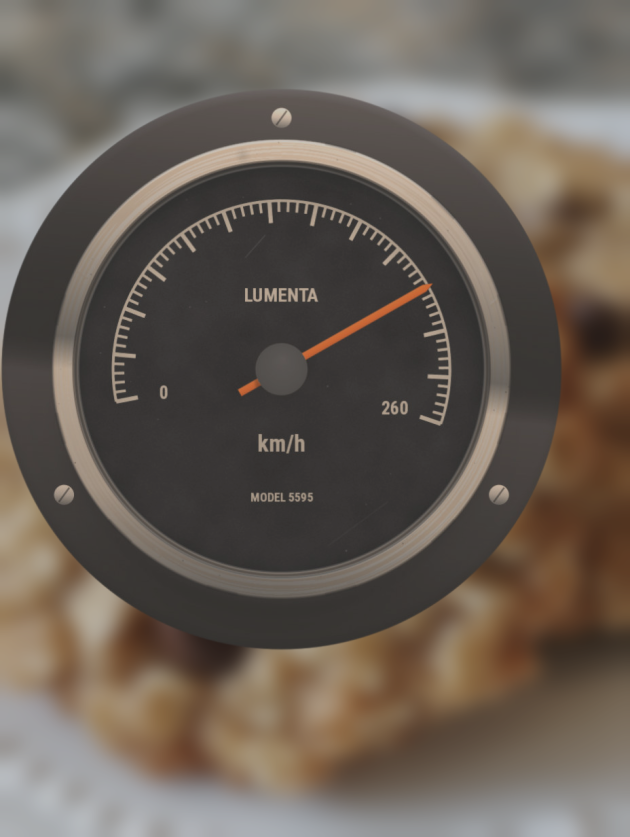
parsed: km/h 200
